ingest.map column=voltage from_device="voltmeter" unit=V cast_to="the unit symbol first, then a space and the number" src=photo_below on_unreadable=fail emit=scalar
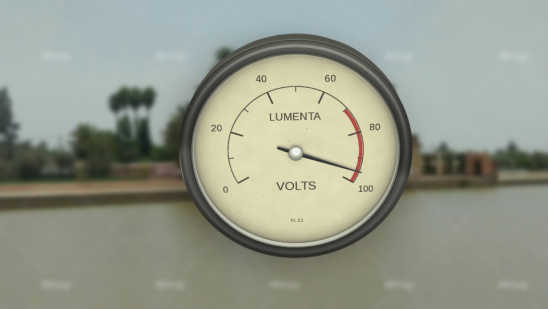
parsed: V 95
